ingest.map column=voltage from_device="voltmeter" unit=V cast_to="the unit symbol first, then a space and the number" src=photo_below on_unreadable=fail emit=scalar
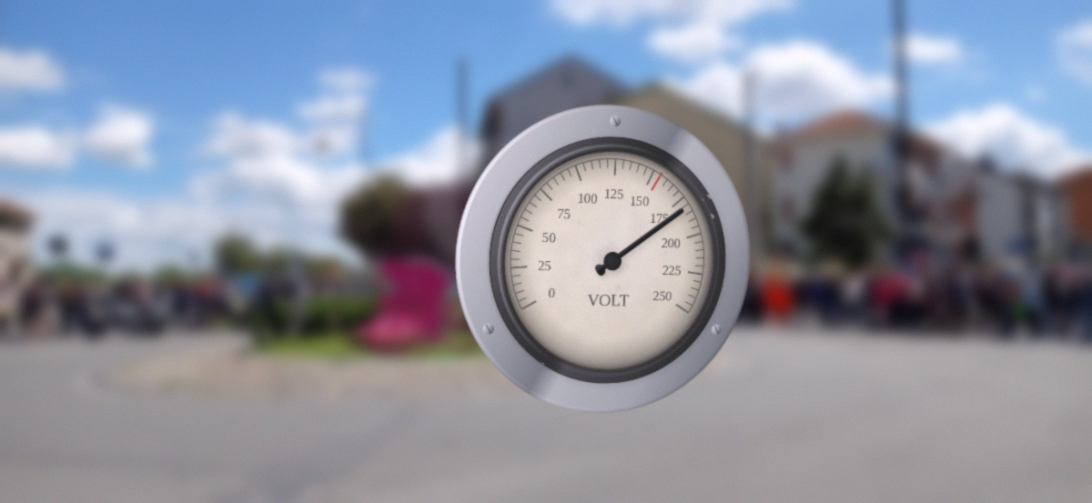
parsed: V 180
